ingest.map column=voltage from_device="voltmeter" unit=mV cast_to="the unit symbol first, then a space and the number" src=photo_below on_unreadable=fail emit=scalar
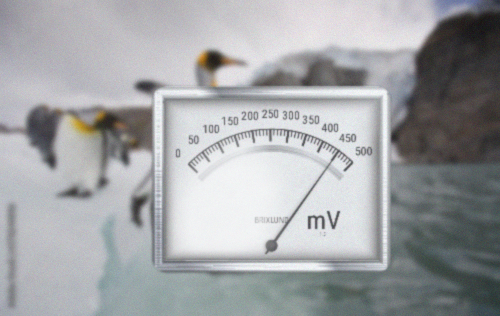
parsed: mV 450
